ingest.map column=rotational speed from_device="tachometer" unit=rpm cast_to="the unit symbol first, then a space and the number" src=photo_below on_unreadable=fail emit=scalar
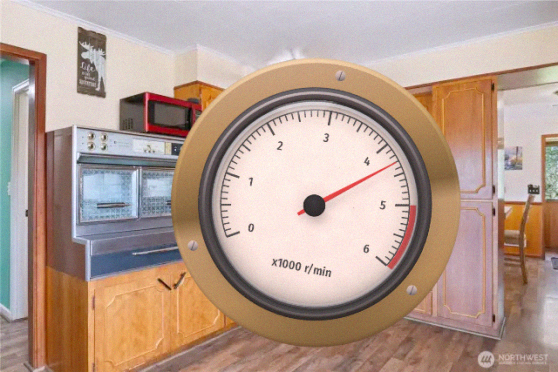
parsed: rpm 4300
